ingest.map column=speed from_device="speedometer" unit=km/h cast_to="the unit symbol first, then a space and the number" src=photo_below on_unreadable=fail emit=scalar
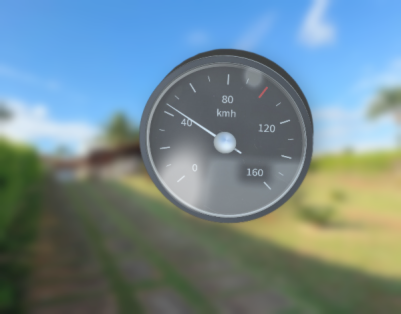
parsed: km/h 45
